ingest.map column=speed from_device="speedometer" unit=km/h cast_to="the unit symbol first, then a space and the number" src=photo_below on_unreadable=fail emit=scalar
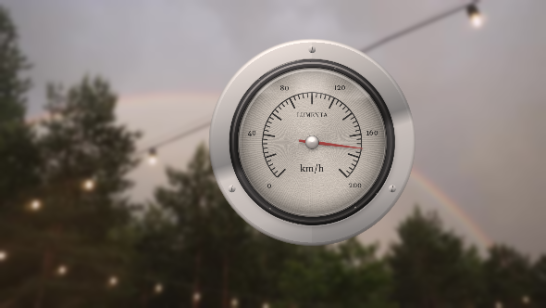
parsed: km/h 172
